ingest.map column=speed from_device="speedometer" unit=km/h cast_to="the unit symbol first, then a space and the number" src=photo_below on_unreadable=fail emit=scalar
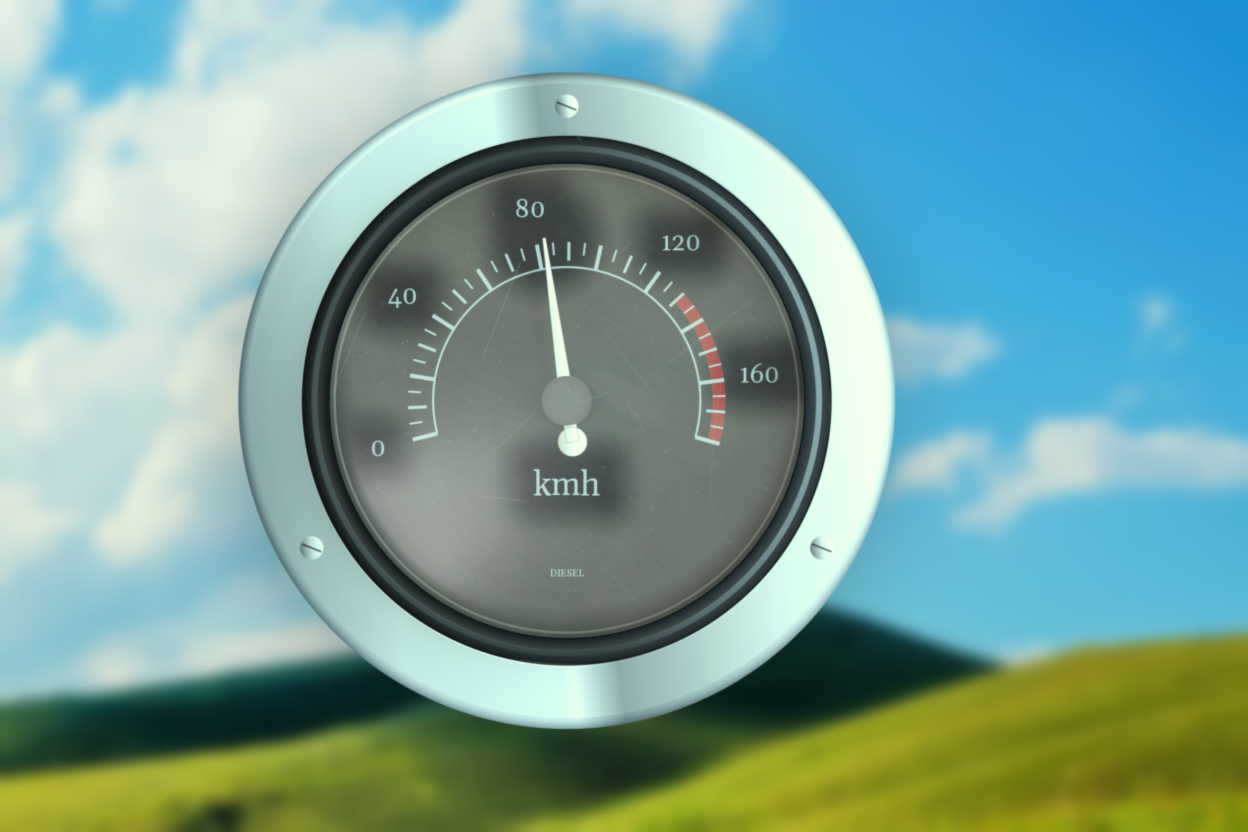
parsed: km/h 82.5
